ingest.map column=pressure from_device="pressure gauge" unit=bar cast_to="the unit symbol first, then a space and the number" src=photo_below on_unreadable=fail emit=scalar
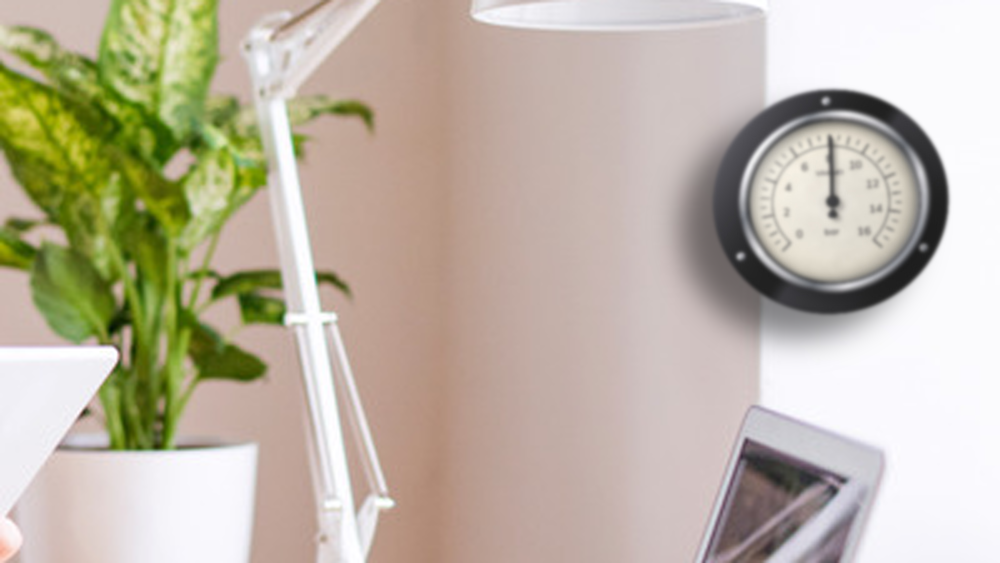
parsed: bar 8
